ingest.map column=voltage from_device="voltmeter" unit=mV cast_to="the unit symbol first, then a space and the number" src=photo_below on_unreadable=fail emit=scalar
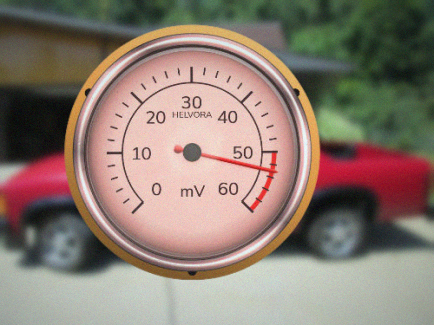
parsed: mV 53
